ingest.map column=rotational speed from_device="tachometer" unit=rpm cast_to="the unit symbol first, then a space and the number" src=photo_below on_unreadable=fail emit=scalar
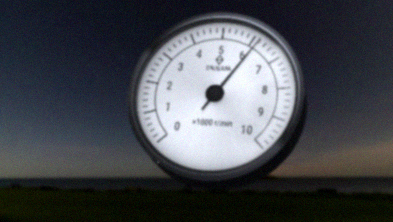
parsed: rpm 6200
